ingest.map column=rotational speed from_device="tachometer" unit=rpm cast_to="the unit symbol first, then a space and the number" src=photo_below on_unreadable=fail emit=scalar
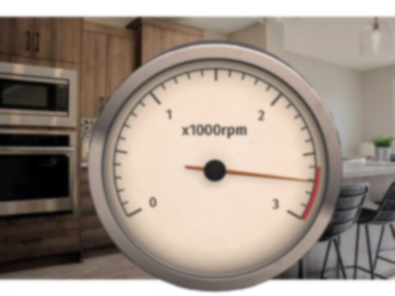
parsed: rpm 2700
